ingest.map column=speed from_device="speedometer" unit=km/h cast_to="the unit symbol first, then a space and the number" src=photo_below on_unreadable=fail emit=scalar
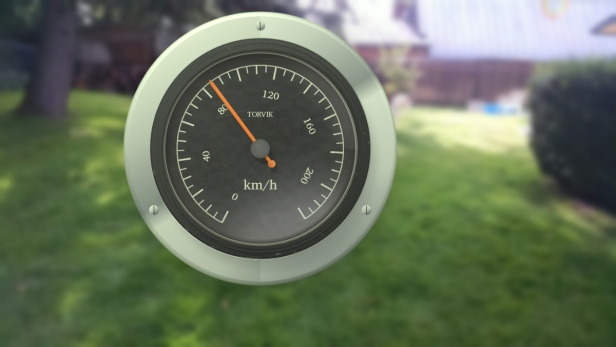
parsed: km/h 85
